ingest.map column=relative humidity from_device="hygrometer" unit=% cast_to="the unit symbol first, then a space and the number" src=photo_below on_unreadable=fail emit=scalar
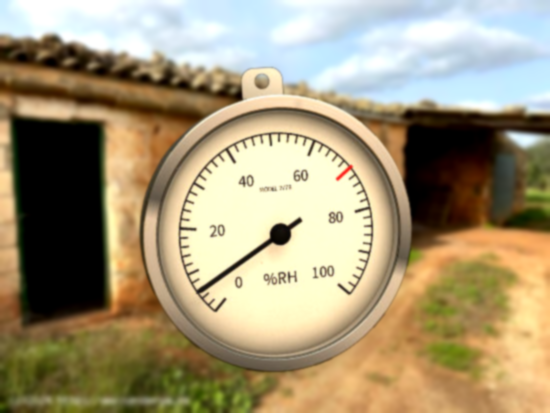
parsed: % 6
